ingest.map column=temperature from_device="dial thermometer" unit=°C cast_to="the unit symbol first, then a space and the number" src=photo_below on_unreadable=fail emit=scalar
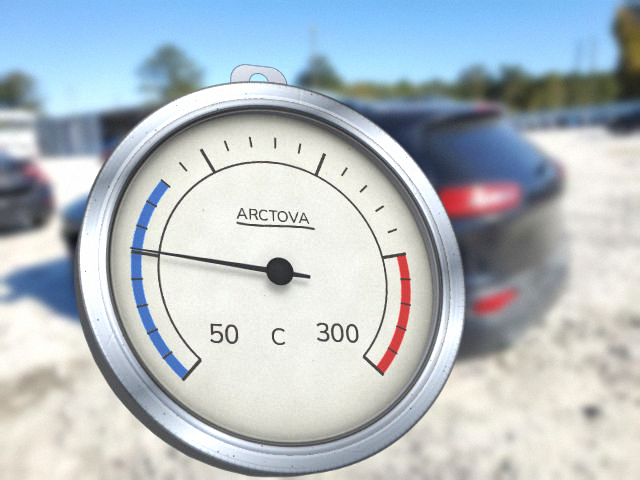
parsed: °C 100
